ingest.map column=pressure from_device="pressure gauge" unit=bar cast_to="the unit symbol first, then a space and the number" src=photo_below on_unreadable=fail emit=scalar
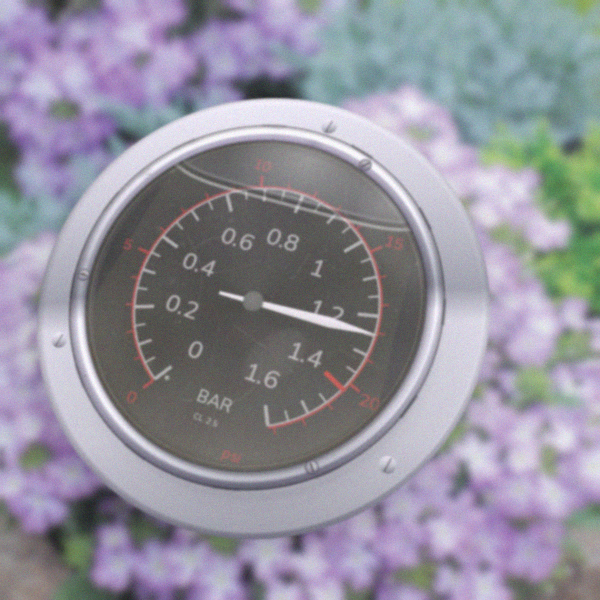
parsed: bar 1.25
